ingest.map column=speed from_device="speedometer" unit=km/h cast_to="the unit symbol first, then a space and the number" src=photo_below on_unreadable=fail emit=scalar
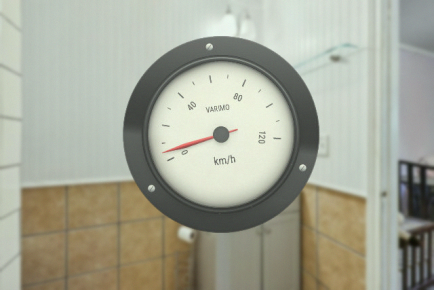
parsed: km/h 5
